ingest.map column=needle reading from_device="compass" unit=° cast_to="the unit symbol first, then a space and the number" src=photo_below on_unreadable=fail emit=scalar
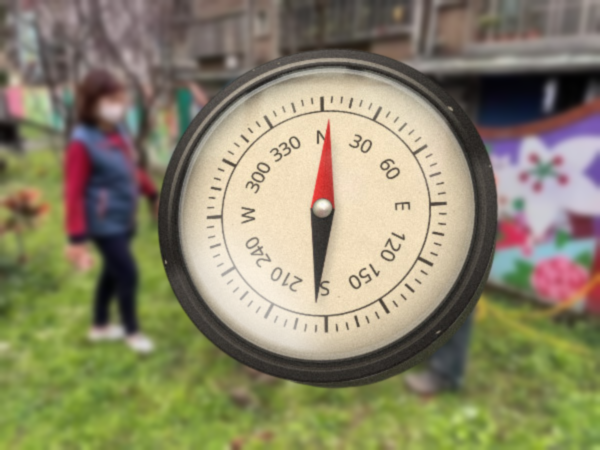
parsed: ° 5
